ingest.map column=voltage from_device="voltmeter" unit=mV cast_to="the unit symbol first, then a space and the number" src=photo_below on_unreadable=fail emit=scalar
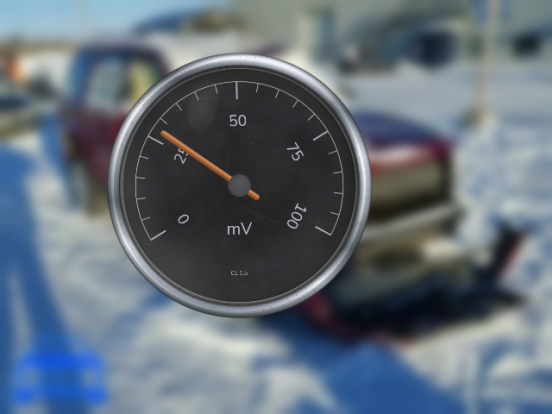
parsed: mV 27.5
